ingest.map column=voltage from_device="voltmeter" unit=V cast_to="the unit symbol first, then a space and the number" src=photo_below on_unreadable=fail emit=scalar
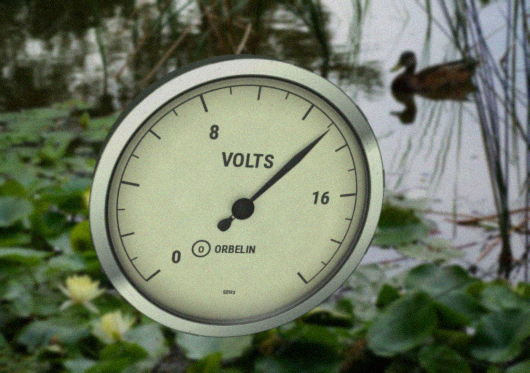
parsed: V 13
